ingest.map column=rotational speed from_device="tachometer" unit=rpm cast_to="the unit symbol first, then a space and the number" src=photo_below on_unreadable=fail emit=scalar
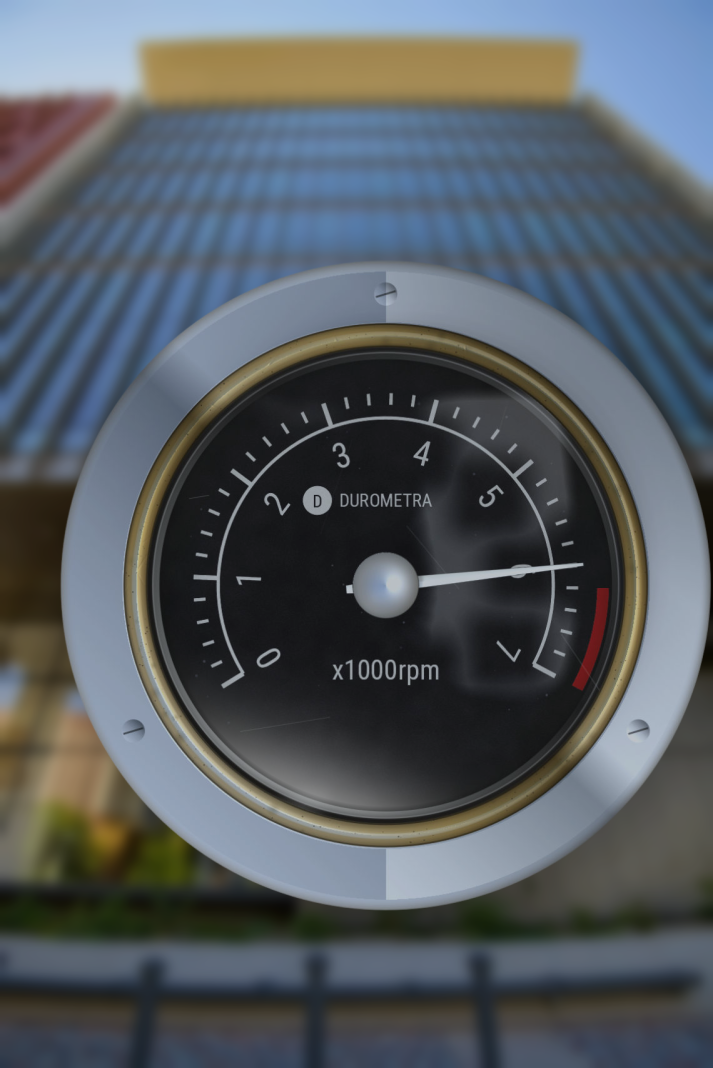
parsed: rpm 6000
